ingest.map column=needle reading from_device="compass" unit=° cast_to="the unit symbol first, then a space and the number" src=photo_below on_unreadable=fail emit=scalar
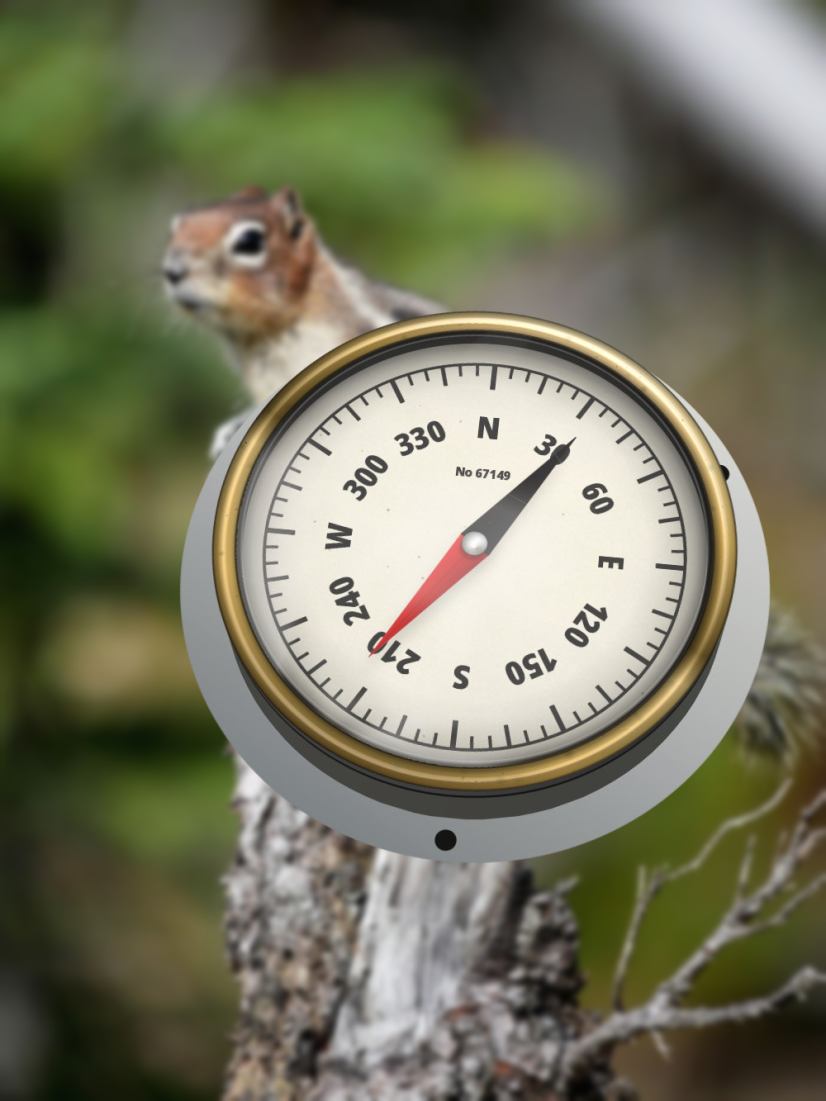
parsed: ° 215
